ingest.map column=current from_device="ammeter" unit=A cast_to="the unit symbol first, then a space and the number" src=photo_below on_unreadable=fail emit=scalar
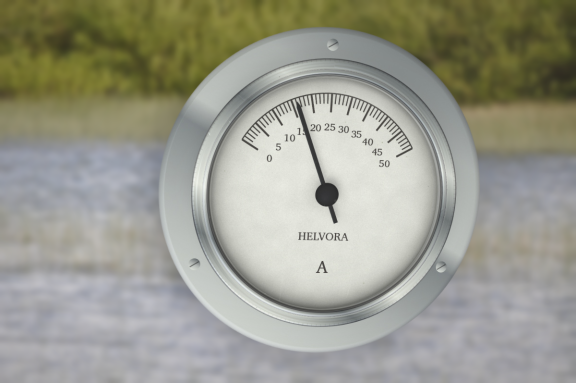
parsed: A 16
